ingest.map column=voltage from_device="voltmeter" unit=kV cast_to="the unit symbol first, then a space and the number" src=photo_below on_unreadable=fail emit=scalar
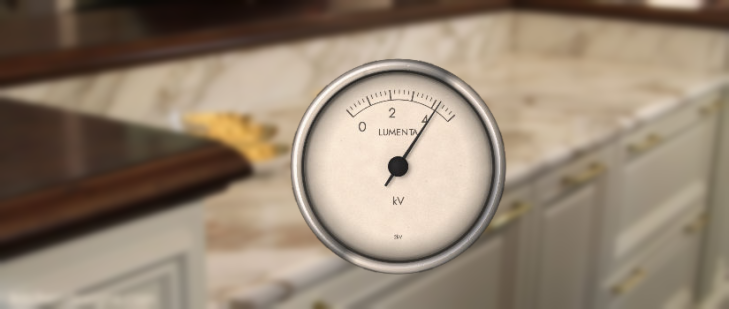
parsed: kV 4.2
